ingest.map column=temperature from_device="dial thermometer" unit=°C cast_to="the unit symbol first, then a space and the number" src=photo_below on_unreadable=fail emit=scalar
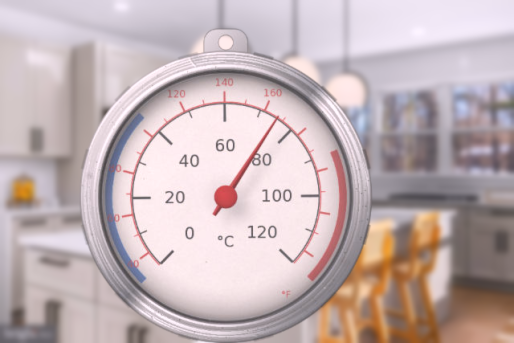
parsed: °C 75
